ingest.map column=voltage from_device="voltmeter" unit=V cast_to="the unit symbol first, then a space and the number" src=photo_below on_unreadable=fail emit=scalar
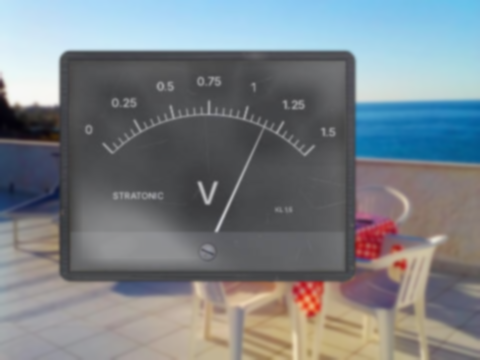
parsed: V 1.15
